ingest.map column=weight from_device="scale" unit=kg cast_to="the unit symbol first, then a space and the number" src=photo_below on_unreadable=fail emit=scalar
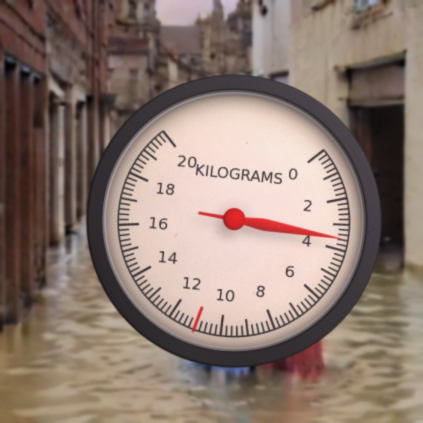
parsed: kg 3.6
